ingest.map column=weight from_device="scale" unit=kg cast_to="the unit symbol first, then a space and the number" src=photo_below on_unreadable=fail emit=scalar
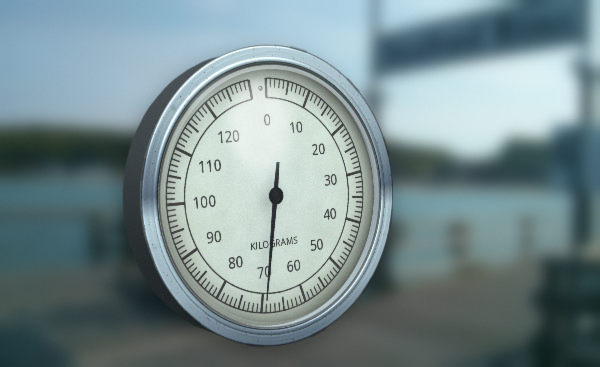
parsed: kg 70
